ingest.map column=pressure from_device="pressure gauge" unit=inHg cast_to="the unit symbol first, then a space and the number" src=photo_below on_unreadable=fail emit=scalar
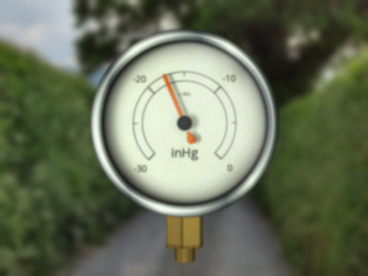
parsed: inHg -17.5
